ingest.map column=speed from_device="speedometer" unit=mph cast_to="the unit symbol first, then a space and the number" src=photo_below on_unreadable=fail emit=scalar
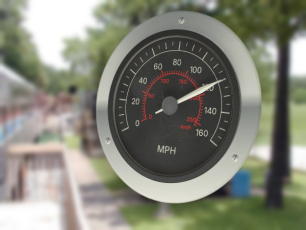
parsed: mph 120
